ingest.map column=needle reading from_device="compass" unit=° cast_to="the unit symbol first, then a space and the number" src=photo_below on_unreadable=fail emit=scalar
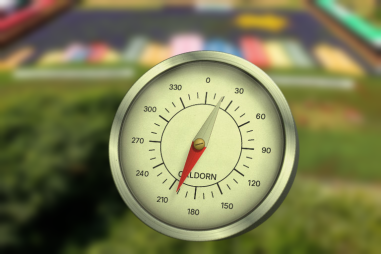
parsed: ° 200
